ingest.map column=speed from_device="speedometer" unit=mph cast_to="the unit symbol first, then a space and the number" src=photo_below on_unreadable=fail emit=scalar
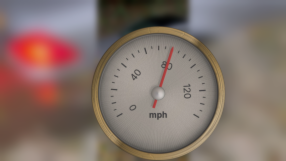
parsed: mph 80
